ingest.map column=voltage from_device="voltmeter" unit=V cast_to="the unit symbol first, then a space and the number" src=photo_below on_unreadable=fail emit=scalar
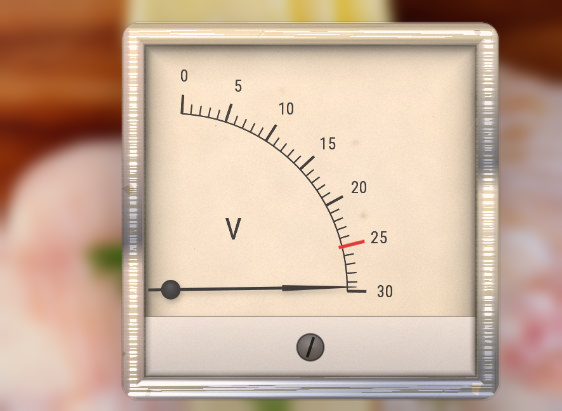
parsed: V 29.5
